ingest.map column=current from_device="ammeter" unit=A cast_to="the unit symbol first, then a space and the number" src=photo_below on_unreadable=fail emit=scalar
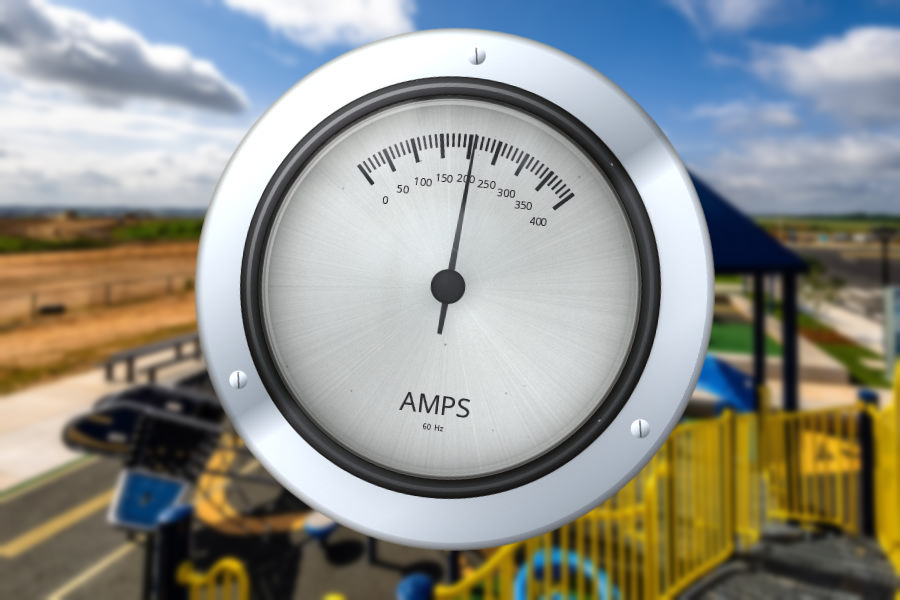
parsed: A 210
